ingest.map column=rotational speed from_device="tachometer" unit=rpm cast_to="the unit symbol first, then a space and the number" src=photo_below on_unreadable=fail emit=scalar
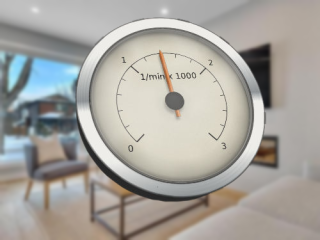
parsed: rpm 1400
